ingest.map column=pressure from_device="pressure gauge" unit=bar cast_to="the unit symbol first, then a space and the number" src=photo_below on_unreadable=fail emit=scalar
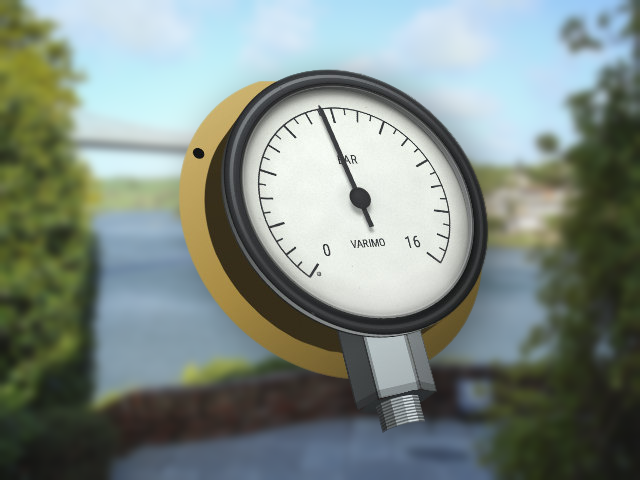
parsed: bar 7.5
